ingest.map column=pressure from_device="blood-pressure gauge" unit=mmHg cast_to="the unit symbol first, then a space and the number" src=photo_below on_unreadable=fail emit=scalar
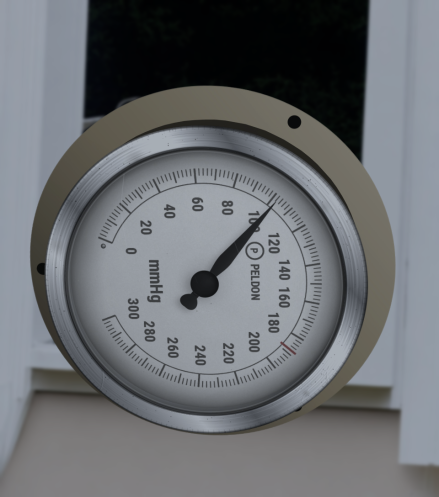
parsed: mmHg 102
